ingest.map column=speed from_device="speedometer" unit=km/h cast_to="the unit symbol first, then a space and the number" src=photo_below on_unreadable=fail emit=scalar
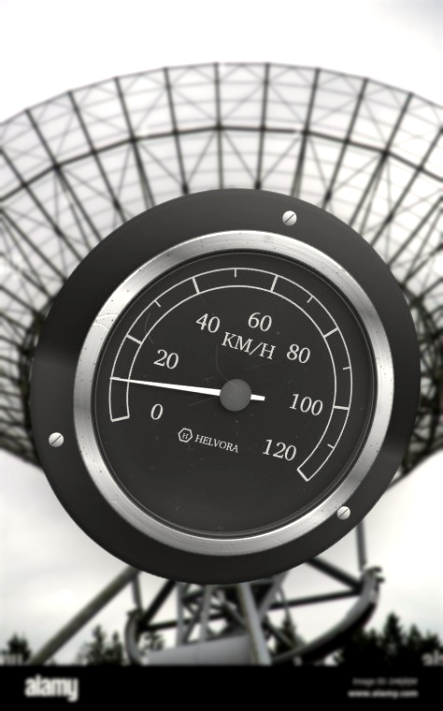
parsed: km/h 10
